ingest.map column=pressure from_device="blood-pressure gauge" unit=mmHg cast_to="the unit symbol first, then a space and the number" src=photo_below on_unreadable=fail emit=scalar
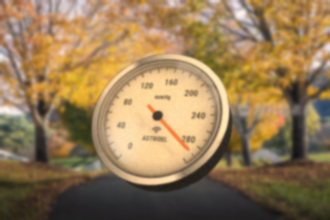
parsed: mmHg 290
